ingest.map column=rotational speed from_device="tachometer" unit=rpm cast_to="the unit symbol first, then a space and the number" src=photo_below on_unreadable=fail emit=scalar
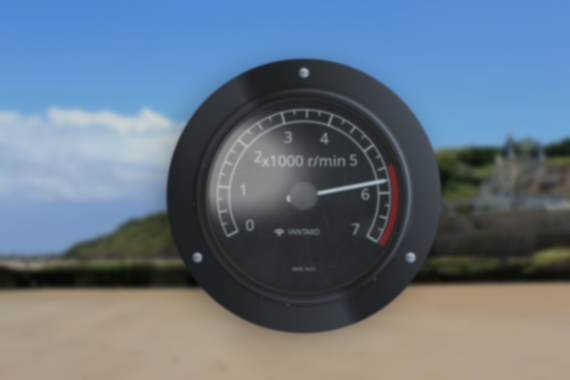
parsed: rpm 5750
